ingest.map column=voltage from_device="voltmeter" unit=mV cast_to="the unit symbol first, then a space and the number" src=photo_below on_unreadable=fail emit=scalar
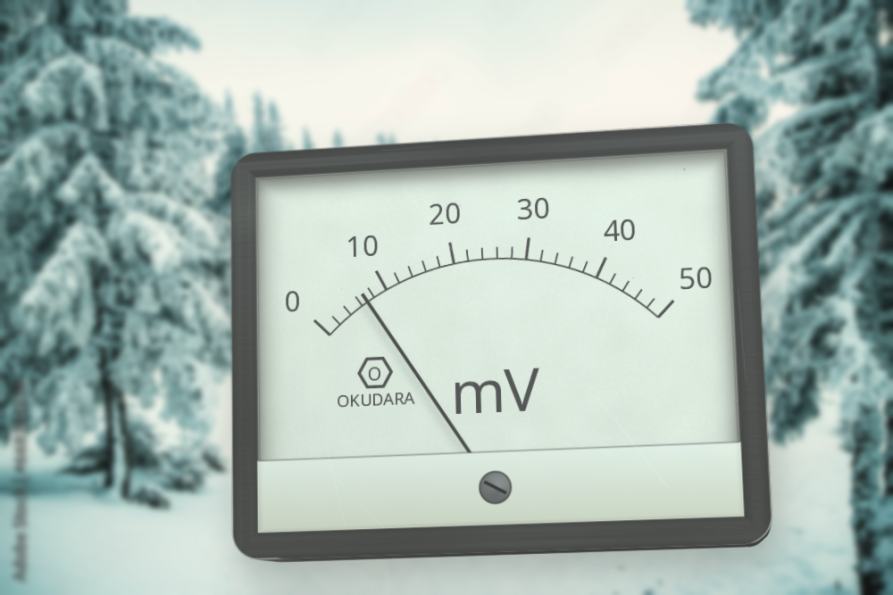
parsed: mV 7
